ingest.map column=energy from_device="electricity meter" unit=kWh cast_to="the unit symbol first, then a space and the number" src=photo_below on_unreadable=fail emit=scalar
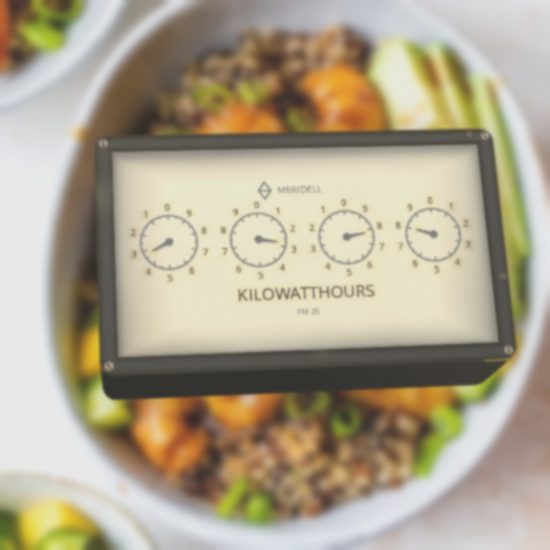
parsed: kWh 3278
